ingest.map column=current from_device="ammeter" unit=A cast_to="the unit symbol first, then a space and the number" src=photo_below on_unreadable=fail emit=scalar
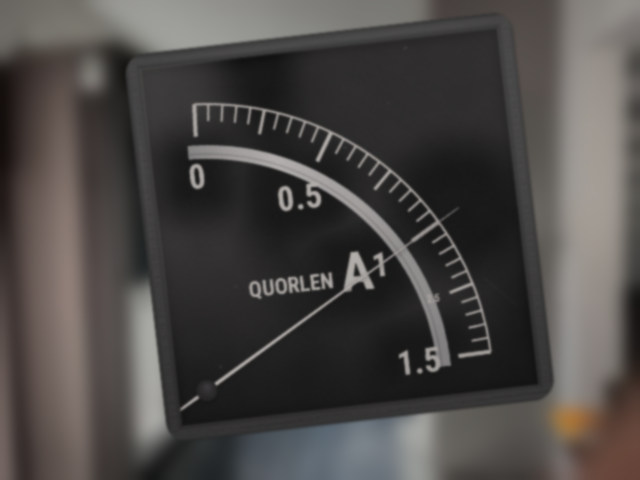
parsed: A 1
